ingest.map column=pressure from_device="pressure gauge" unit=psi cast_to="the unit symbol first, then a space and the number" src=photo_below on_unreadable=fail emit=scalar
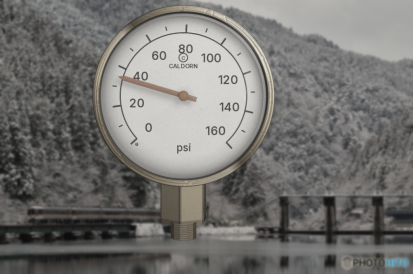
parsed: psi 35
